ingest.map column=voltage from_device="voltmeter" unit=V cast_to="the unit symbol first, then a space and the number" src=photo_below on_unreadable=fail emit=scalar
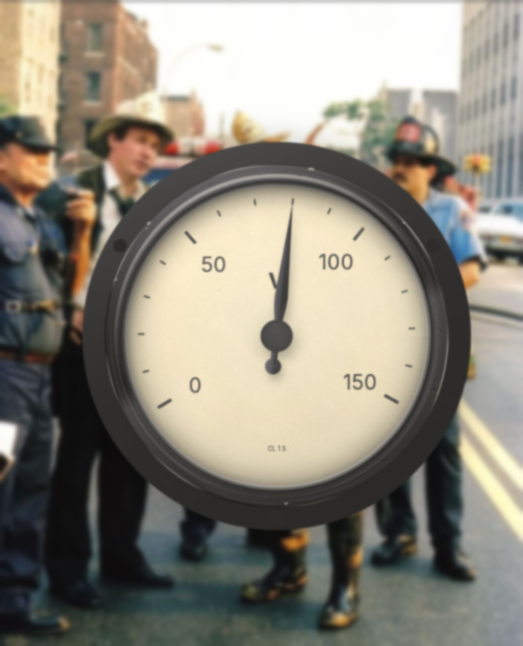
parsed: V 80
